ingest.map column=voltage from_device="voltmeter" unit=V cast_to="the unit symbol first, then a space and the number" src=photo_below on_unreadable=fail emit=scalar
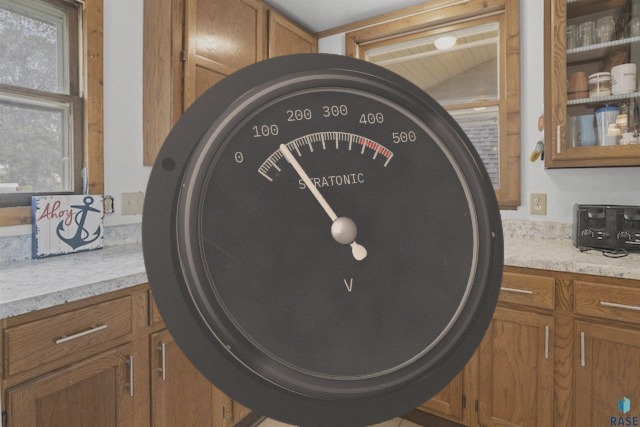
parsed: V 100
